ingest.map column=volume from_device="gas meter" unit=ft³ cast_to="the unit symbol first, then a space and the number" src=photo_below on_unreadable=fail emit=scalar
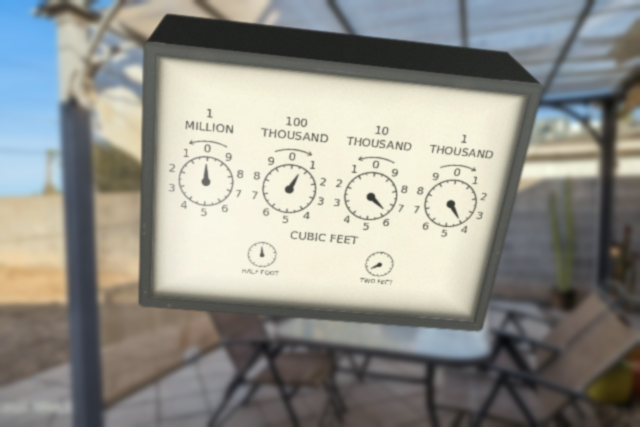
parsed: ft³ 6400
